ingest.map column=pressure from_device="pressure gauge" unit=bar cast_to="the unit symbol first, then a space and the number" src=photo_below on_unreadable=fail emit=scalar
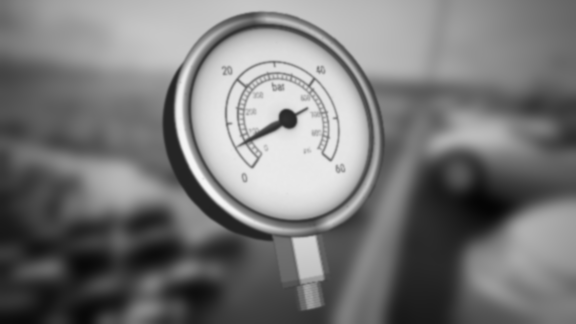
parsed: bar 5
